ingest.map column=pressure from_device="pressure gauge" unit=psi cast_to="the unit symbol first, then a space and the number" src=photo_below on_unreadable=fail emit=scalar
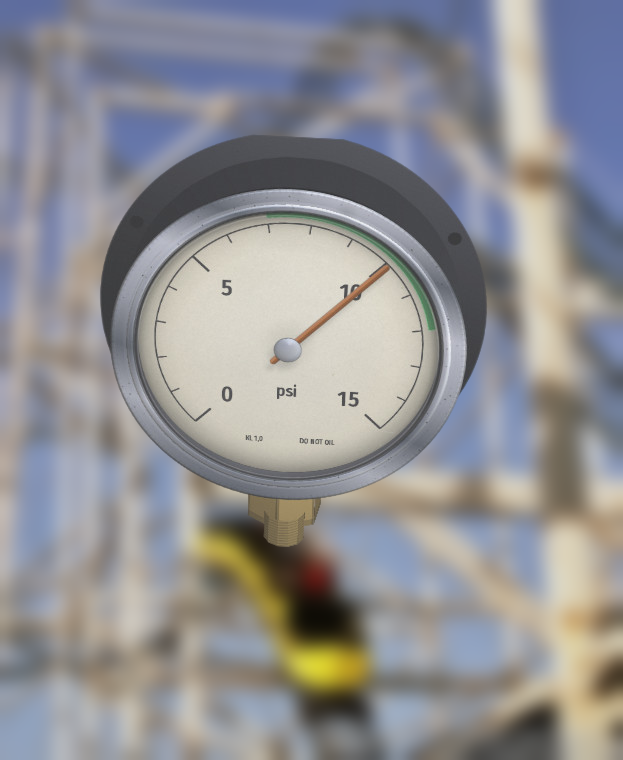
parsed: psi 10
